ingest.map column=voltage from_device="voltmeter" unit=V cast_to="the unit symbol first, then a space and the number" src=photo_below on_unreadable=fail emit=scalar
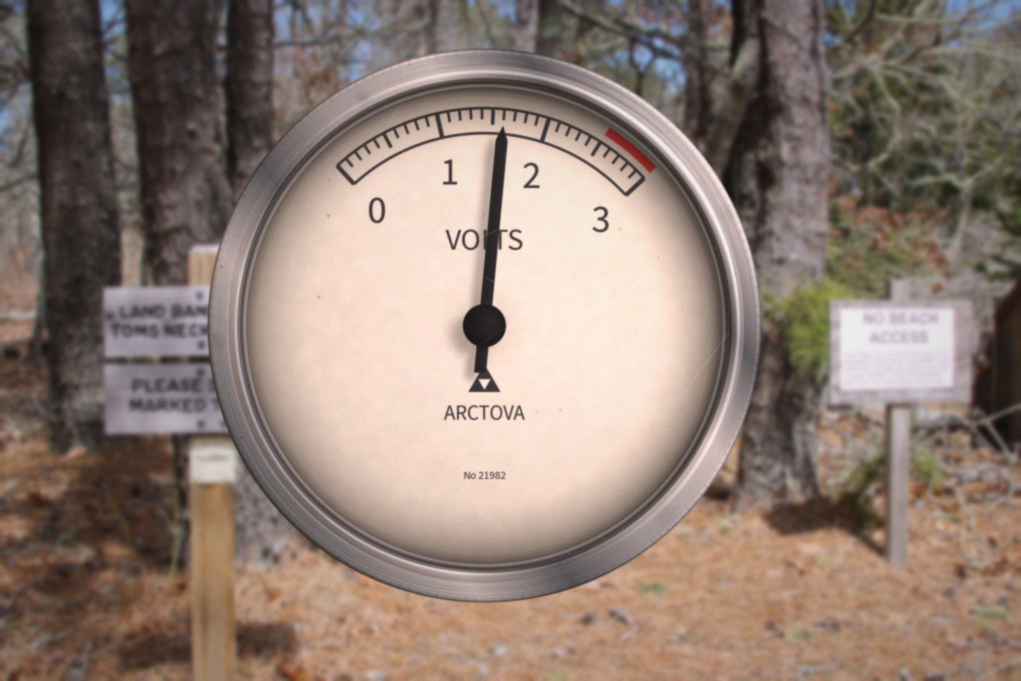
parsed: V 1.6
